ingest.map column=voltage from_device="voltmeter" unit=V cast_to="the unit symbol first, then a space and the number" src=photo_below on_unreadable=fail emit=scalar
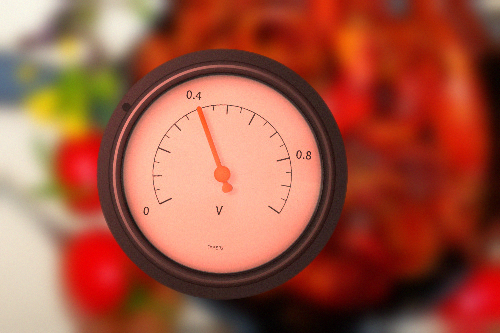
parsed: V 0.4
